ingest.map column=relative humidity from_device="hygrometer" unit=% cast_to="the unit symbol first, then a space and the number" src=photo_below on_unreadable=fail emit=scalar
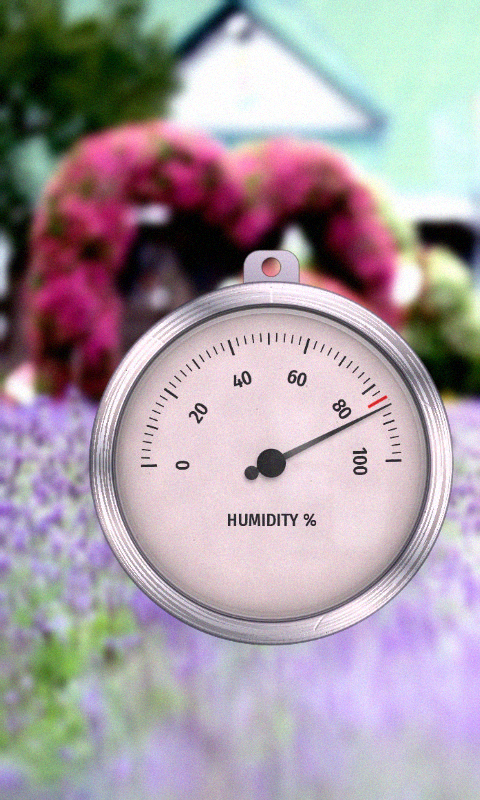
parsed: % 86
